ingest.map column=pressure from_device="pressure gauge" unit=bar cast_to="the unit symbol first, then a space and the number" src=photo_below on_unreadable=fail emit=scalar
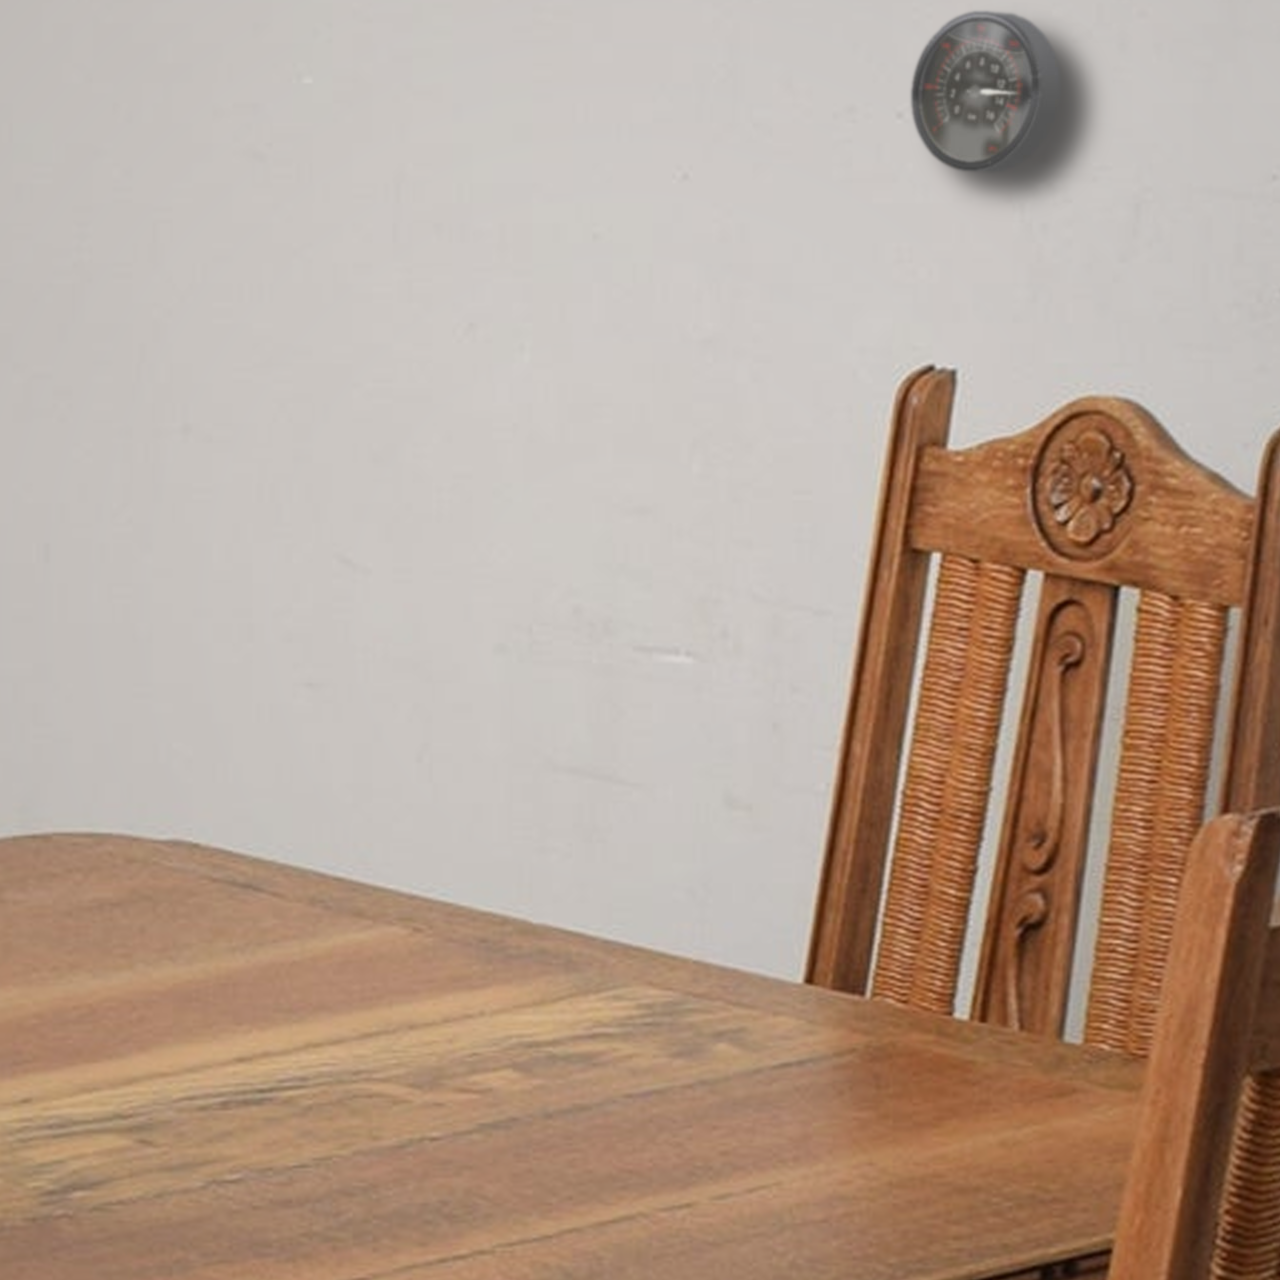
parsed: bar 13
